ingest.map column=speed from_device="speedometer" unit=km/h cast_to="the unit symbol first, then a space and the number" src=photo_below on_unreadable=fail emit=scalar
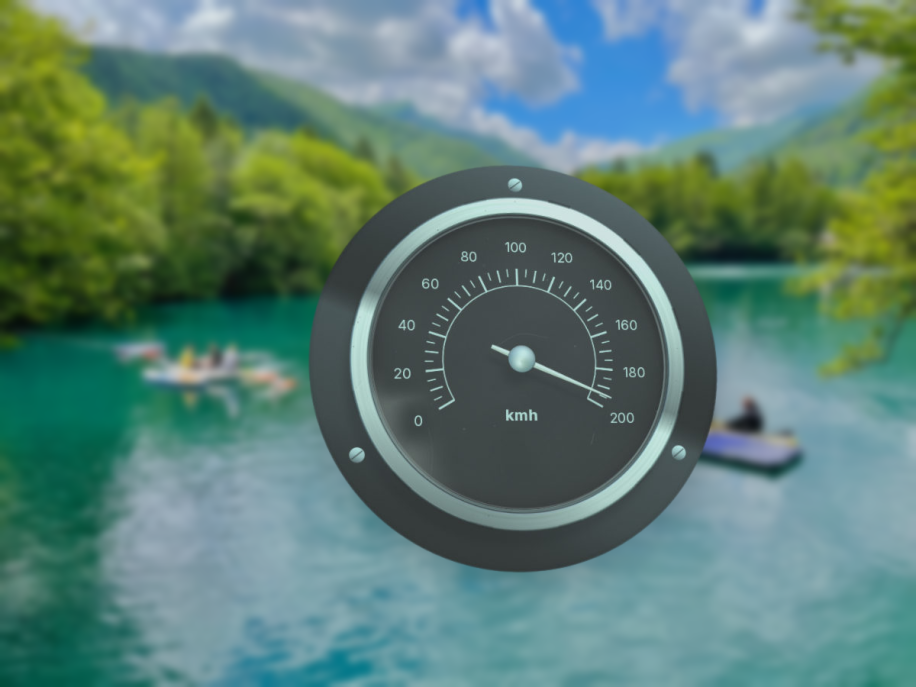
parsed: km/h 195
